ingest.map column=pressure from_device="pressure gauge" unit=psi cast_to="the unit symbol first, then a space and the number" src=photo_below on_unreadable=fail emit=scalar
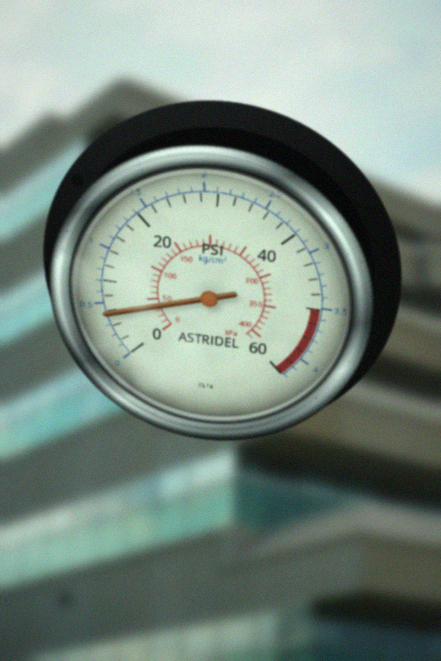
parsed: psi 6
